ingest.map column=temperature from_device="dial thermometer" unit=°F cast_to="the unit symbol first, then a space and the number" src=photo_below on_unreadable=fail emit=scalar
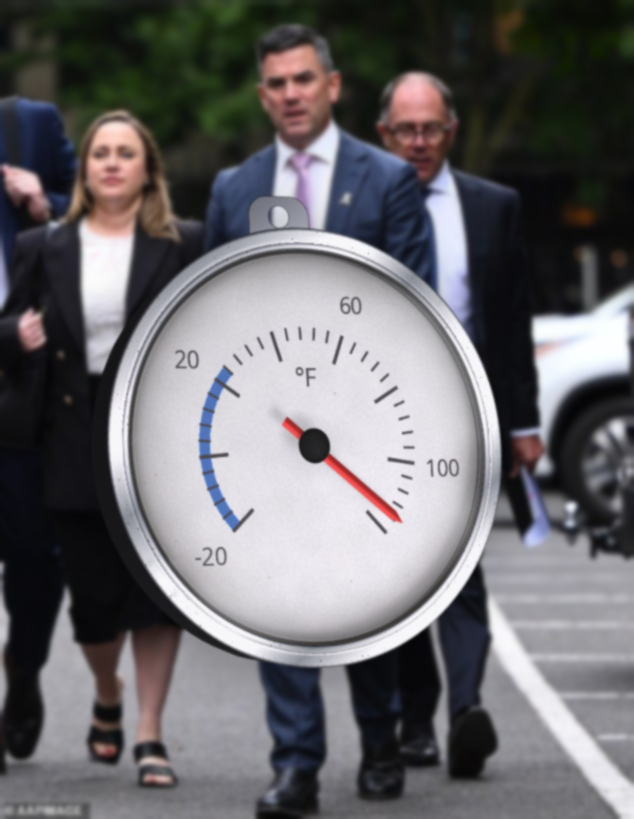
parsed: °F 116
